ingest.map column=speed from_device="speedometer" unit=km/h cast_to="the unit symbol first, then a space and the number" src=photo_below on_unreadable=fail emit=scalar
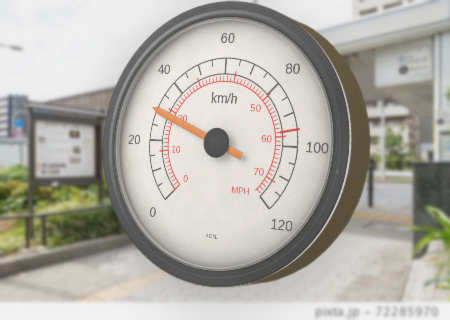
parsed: km/h 30
